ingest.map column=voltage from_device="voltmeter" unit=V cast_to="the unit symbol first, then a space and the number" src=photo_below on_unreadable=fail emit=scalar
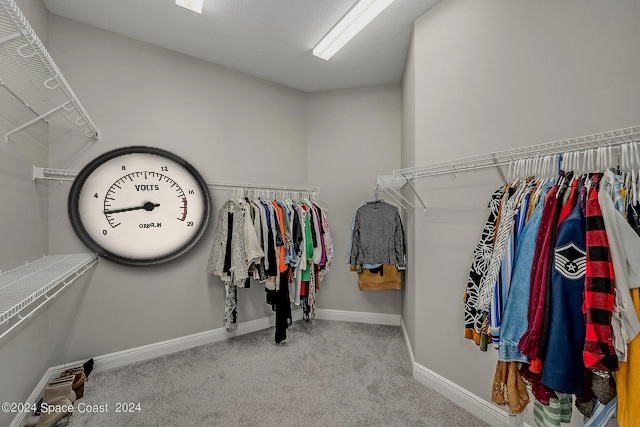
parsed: V 2
